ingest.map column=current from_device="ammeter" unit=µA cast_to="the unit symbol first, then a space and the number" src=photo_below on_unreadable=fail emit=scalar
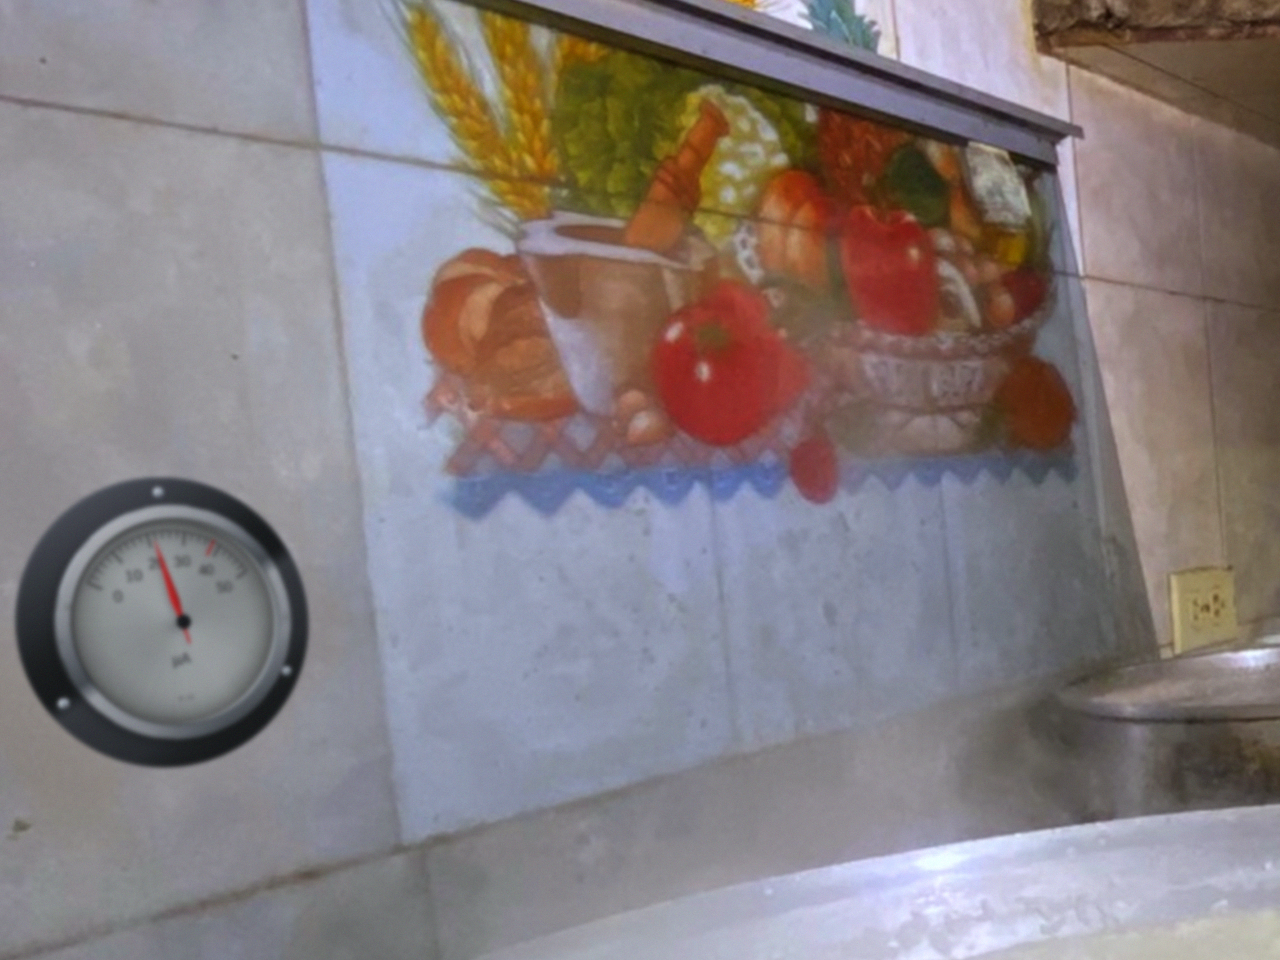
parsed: µA 20
